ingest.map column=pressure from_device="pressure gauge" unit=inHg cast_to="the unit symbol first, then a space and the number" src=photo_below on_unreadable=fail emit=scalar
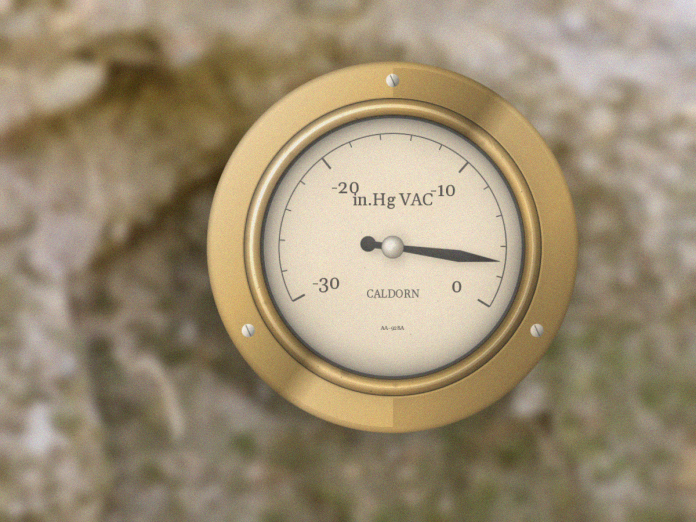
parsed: inHg -3
